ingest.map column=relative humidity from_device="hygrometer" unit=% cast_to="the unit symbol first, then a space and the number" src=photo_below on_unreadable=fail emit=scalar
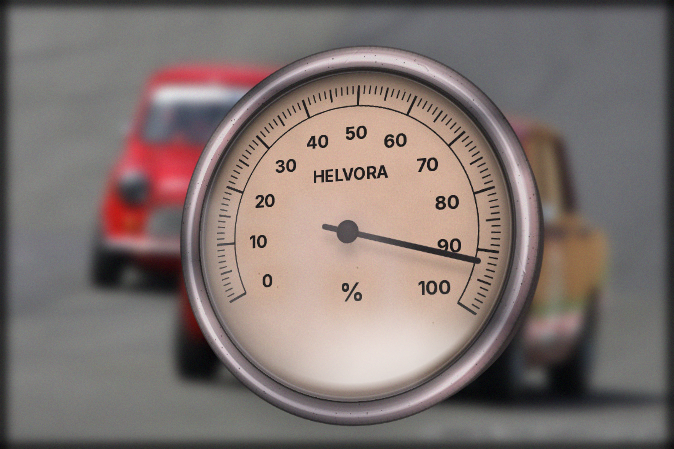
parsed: % 92
